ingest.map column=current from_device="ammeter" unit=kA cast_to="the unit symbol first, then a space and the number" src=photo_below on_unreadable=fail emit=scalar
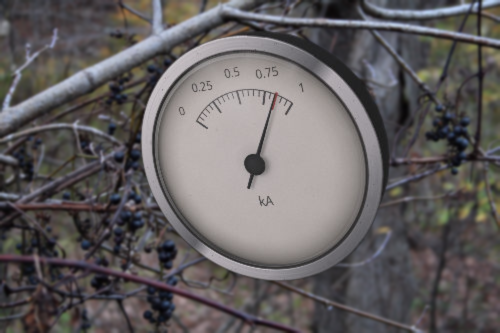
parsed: kA 0.85
